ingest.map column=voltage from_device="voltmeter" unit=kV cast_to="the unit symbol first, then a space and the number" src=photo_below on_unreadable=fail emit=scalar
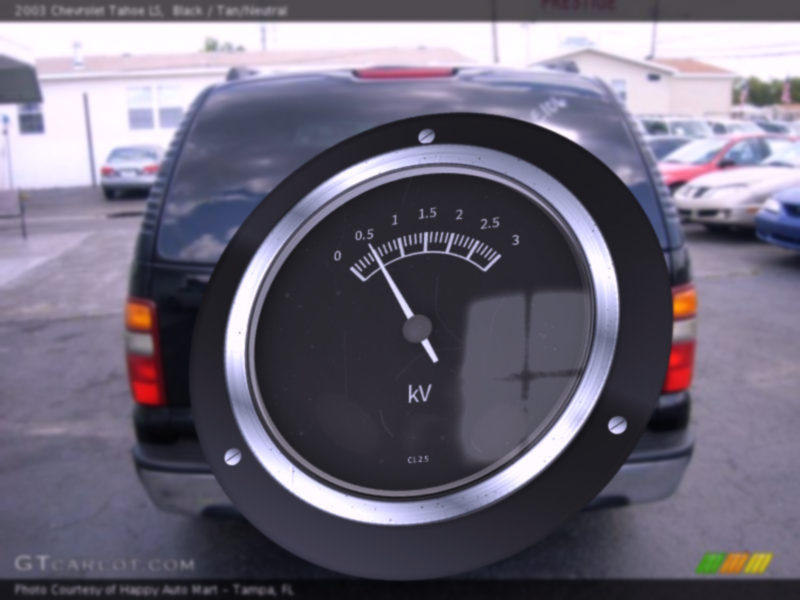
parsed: kV 0.5
